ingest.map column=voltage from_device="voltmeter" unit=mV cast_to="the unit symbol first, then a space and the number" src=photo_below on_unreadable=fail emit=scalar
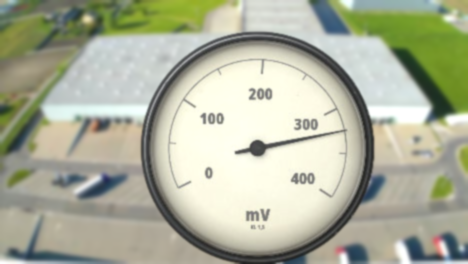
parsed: mV 325
